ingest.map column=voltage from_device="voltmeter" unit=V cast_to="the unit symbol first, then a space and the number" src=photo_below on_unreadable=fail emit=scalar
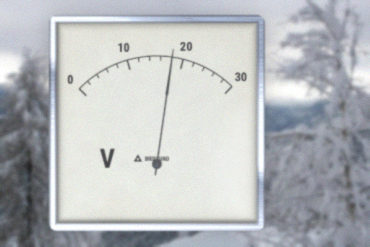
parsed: V 18
